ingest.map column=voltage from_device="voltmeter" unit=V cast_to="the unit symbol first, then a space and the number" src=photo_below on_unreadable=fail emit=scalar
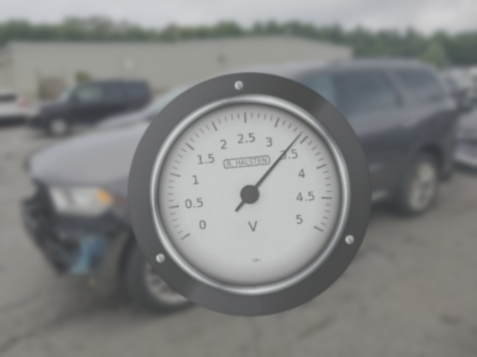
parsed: V 3.4
